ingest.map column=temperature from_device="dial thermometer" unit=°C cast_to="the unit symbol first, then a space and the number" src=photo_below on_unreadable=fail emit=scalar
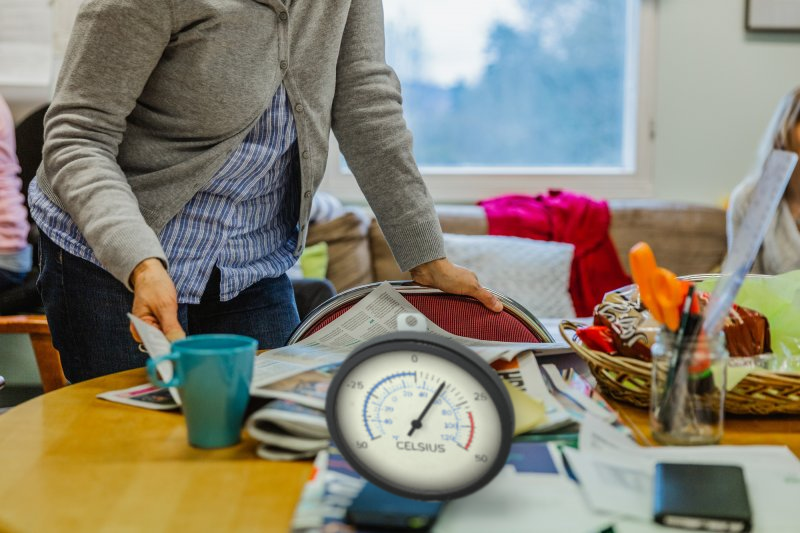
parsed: °C 12.5
